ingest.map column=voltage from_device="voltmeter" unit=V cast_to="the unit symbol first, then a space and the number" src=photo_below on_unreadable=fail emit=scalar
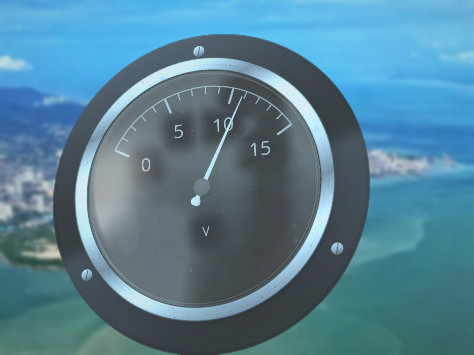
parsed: V 11
